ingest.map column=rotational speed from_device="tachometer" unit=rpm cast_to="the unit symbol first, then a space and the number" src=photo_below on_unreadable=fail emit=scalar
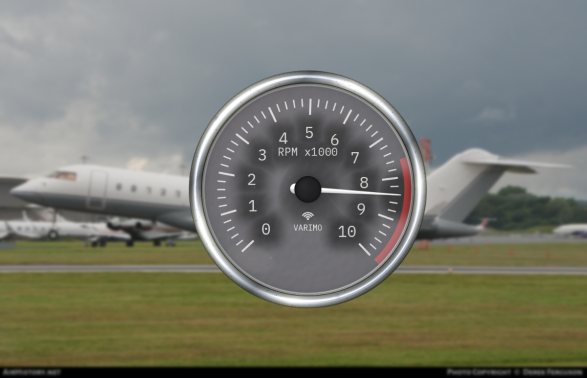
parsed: rpm 8400
